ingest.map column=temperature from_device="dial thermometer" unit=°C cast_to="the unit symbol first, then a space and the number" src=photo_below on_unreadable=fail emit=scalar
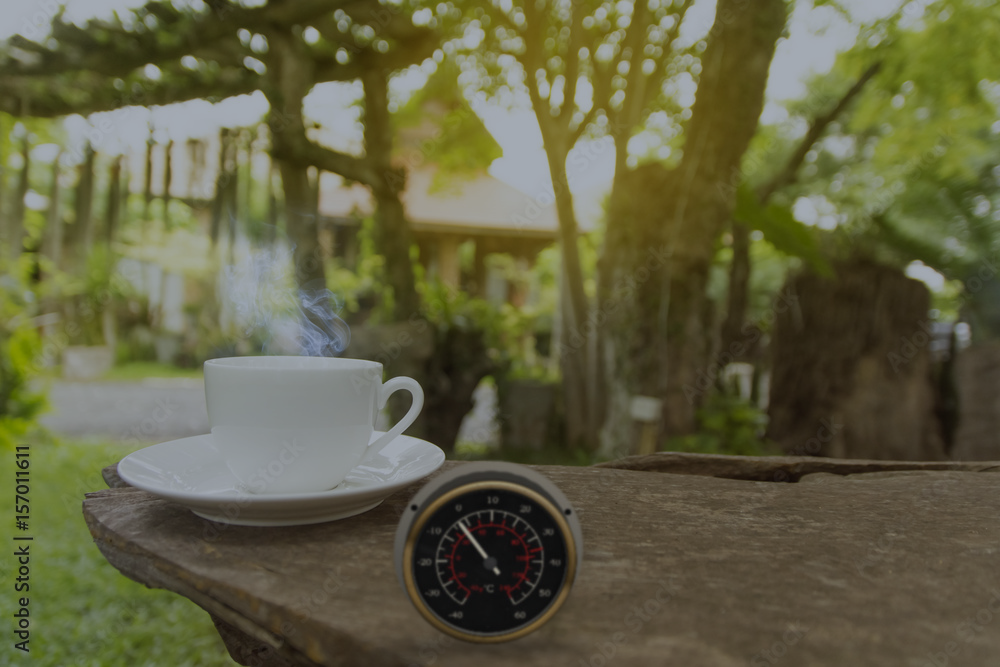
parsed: °C -2.5
